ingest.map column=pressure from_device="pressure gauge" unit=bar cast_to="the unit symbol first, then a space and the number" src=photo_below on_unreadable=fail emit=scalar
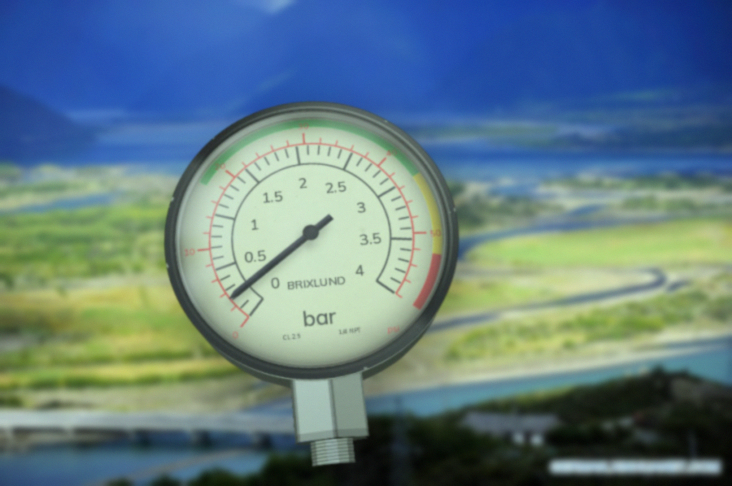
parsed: bar 0.2
